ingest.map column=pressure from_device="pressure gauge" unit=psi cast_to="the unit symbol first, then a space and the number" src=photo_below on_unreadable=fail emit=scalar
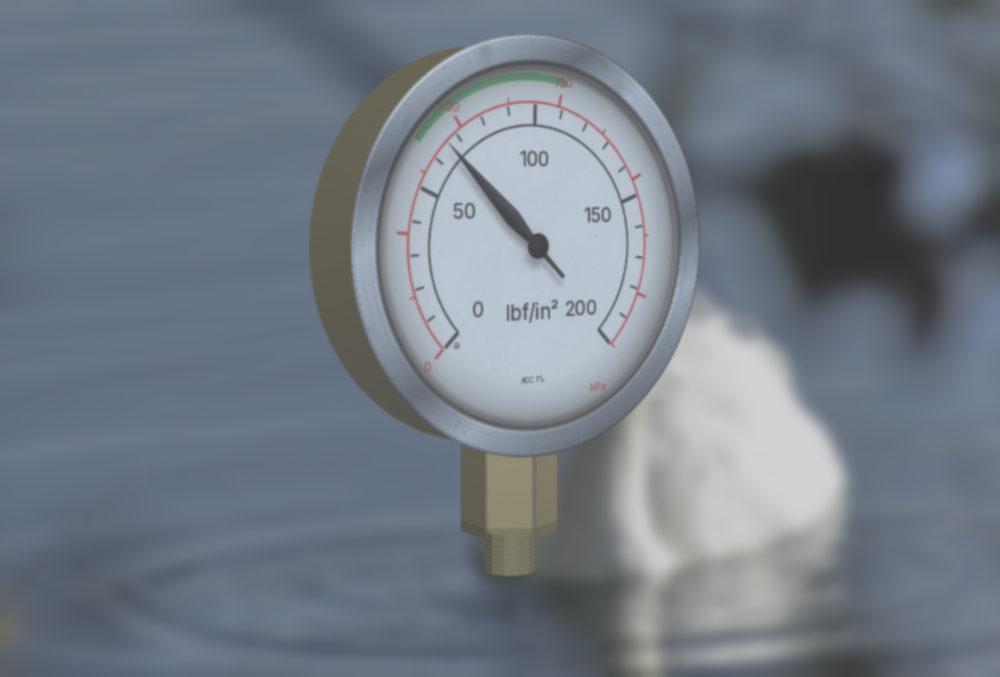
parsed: psi 65
